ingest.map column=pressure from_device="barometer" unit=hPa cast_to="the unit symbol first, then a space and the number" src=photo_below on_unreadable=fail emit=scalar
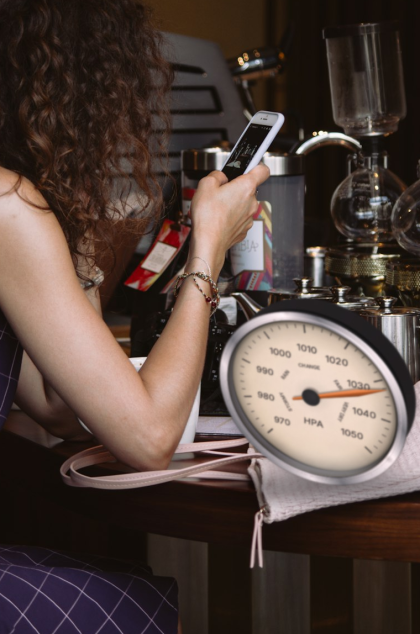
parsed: hPa 1032
